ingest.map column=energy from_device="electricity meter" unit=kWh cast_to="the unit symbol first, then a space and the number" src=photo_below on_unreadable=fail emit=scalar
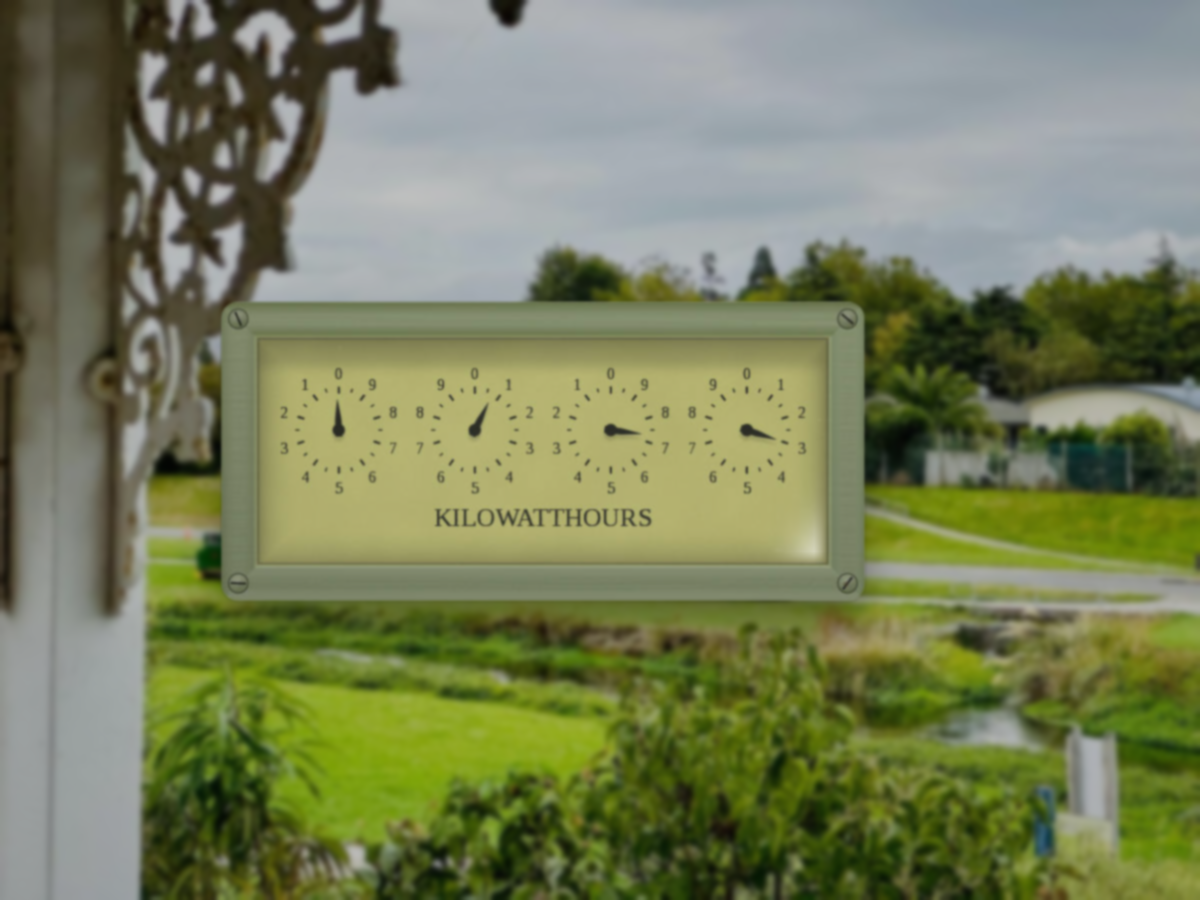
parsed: kWh 73
